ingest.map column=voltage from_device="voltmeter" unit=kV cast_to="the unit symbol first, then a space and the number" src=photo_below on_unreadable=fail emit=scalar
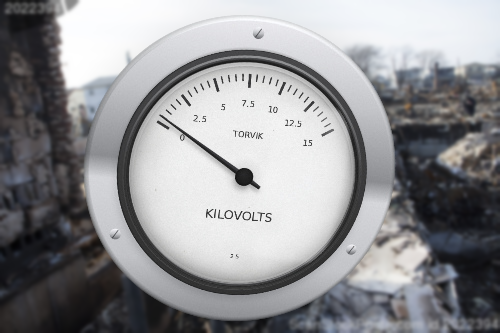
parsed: kV 0.5
